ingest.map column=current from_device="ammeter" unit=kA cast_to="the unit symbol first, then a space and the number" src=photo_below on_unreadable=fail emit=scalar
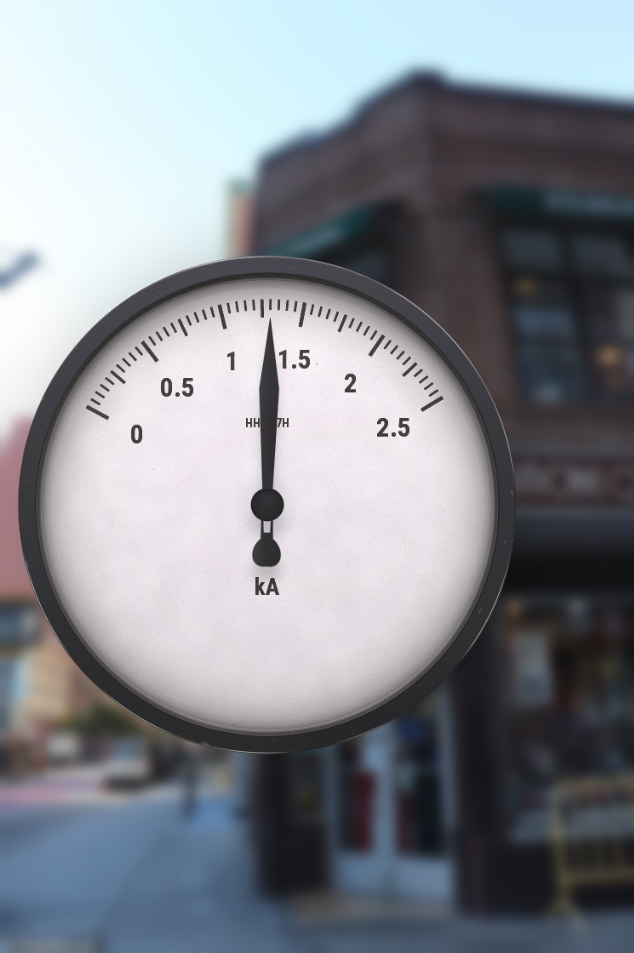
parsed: kA 1.3
